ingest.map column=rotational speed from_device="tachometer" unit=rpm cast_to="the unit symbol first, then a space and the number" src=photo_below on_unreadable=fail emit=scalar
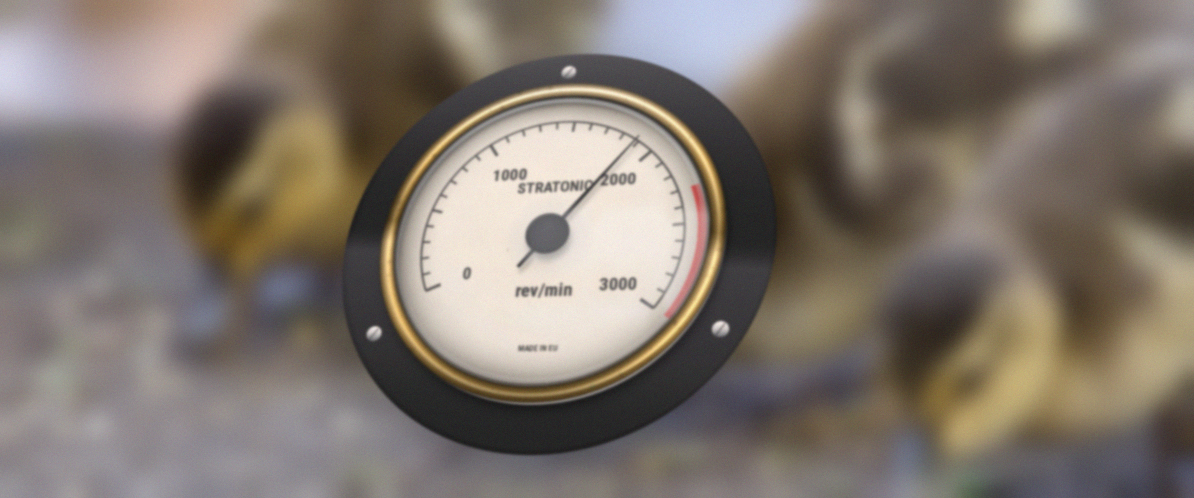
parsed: rpm 1900
